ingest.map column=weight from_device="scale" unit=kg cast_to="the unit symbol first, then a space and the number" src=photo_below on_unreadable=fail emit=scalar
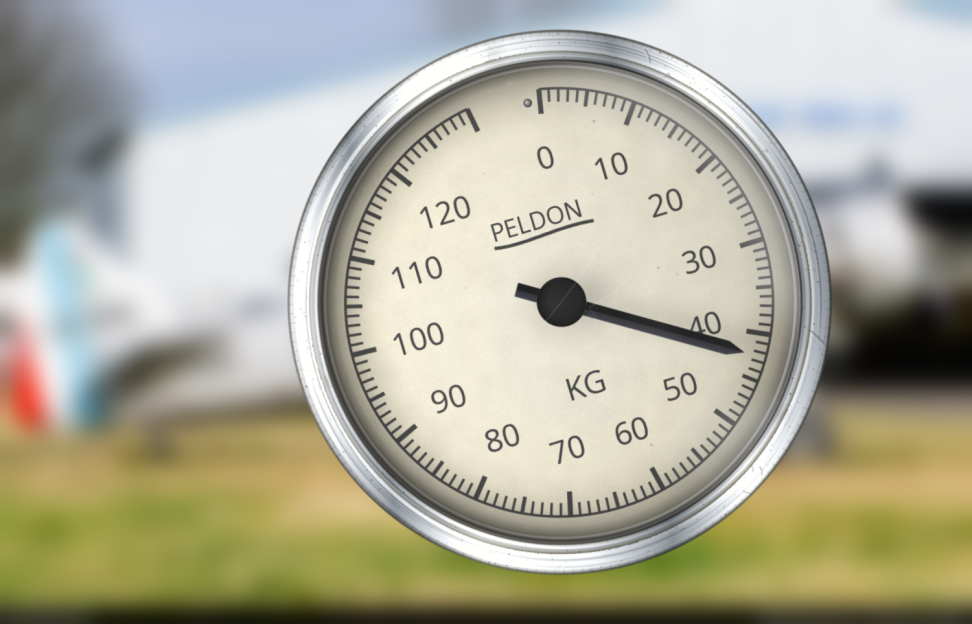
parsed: kg 42.5
